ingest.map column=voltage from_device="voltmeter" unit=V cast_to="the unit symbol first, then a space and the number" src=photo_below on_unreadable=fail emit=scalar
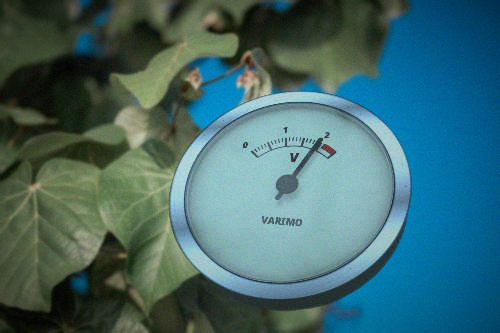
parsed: V 2
